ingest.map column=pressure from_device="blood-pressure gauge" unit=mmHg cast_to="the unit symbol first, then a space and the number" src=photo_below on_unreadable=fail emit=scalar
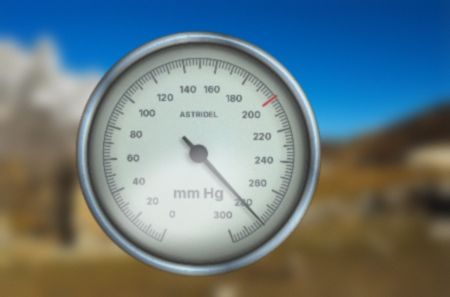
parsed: mmHg 280
